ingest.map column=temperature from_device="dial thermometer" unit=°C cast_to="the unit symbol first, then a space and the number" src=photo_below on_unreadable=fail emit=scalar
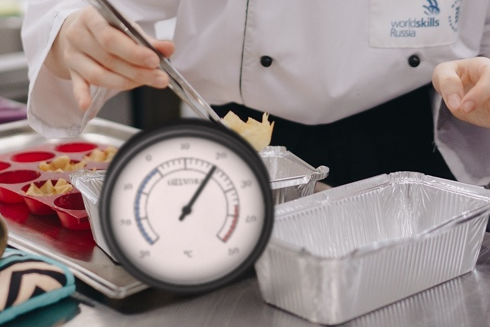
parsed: °C 20
